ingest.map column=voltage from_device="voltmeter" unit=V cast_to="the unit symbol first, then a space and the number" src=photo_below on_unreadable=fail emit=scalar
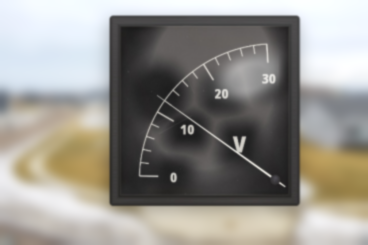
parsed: V 12
